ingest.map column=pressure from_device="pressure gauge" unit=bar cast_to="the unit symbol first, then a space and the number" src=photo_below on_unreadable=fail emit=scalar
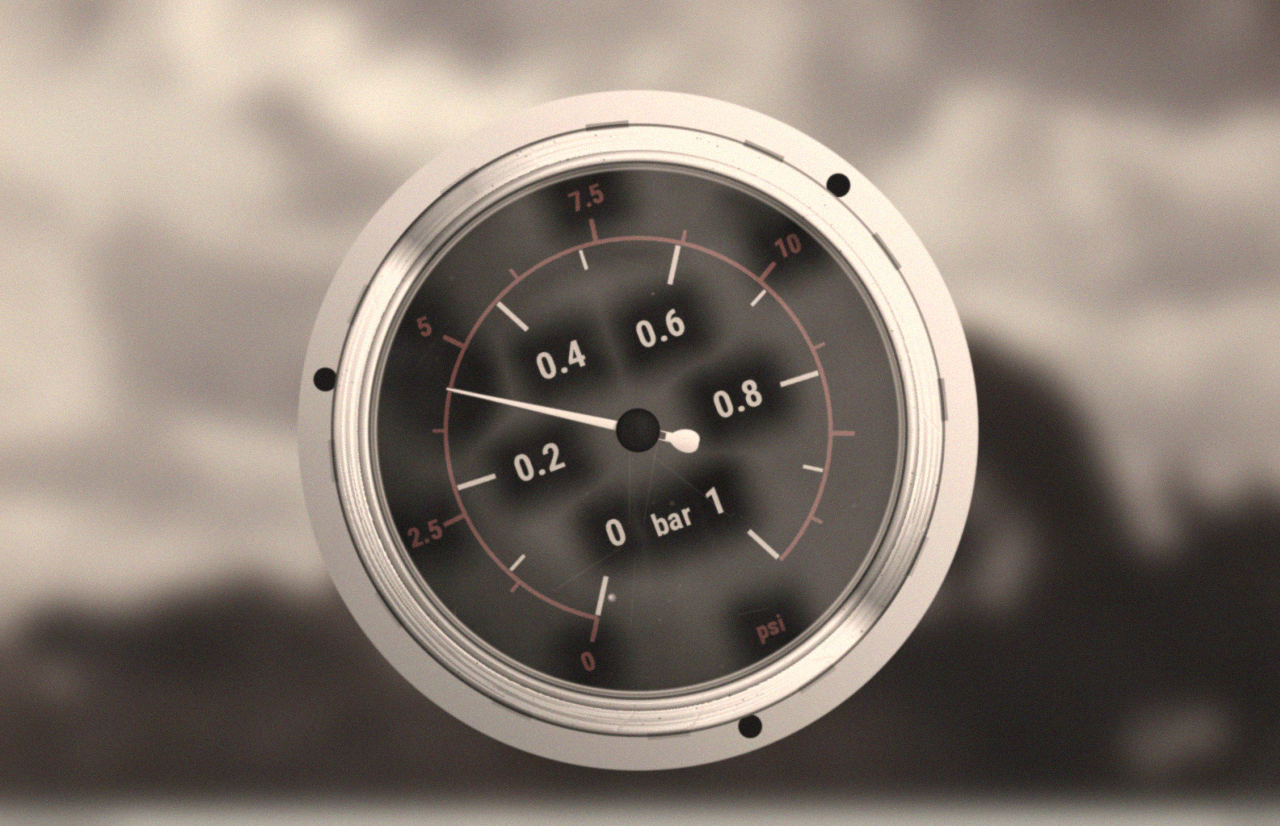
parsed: bar 0.3
